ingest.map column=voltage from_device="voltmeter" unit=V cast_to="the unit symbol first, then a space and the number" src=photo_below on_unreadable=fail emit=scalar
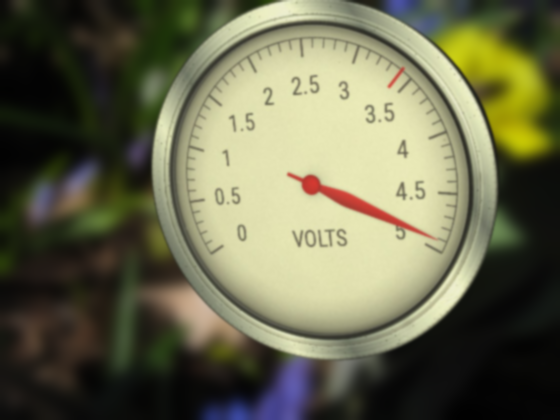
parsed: V 4.9
